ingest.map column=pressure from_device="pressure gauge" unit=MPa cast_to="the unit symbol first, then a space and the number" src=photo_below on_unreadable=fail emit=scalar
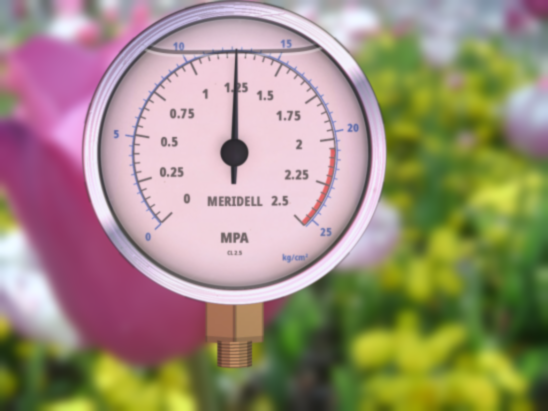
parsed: MPa 1.25
